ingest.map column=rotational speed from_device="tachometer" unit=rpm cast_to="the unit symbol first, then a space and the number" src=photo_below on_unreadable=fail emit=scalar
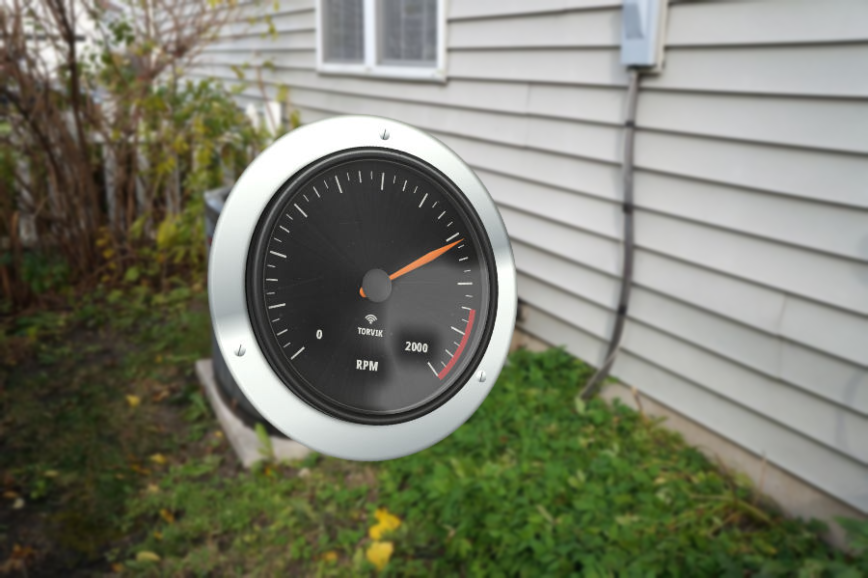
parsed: rpm 1425
